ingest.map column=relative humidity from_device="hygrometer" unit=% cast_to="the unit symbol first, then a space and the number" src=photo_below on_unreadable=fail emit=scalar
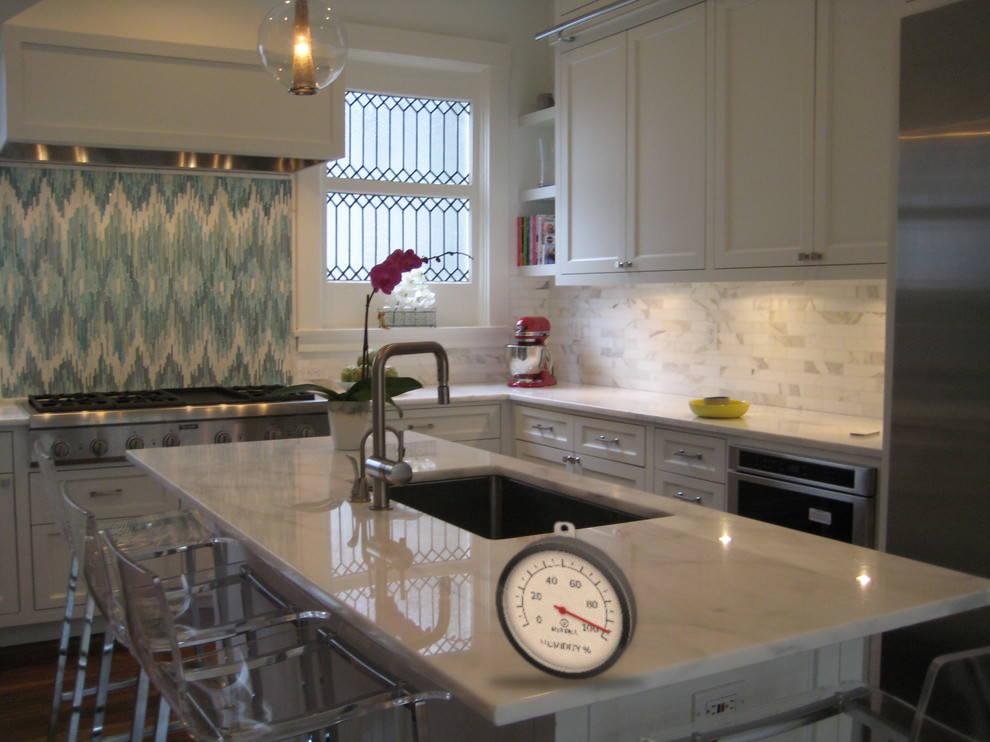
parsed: % 95
